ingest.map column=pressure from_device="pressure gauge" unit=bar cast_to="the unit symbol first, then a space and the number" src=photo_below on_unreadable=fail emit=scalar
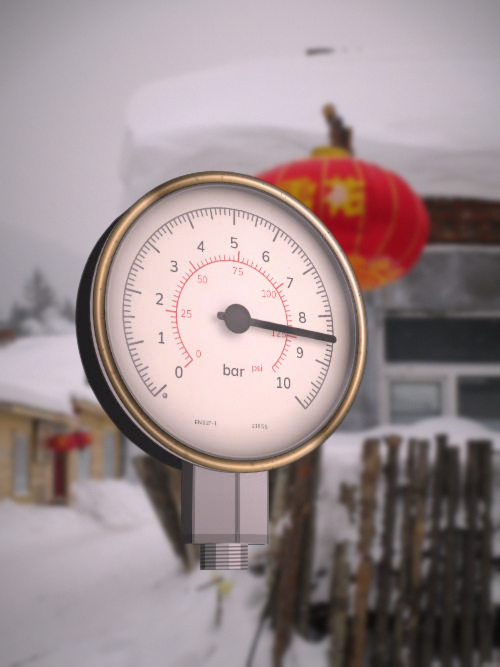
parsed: bar 8.5
